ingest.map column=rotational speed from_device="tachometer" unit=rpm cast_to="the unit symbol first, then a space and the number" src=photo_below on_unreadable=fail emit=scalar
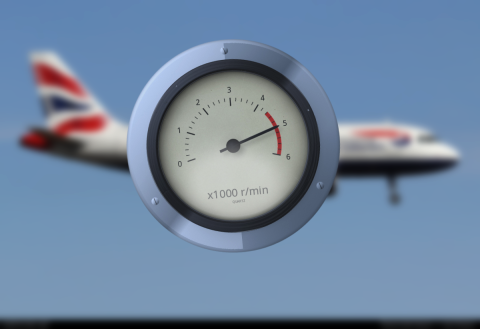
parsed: rpm 5000
